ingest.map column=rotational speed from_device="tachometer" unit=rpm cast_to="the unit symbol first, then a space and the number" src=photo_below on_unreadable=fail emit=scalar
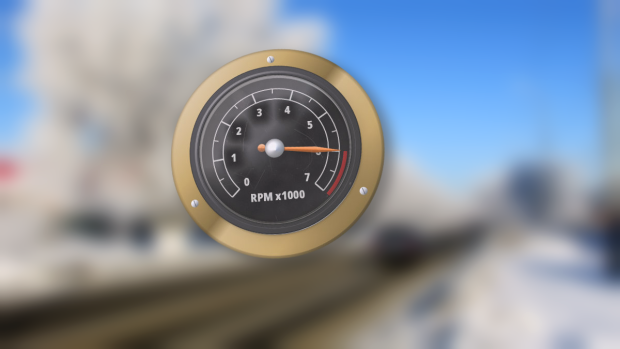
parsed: rpm 6000
